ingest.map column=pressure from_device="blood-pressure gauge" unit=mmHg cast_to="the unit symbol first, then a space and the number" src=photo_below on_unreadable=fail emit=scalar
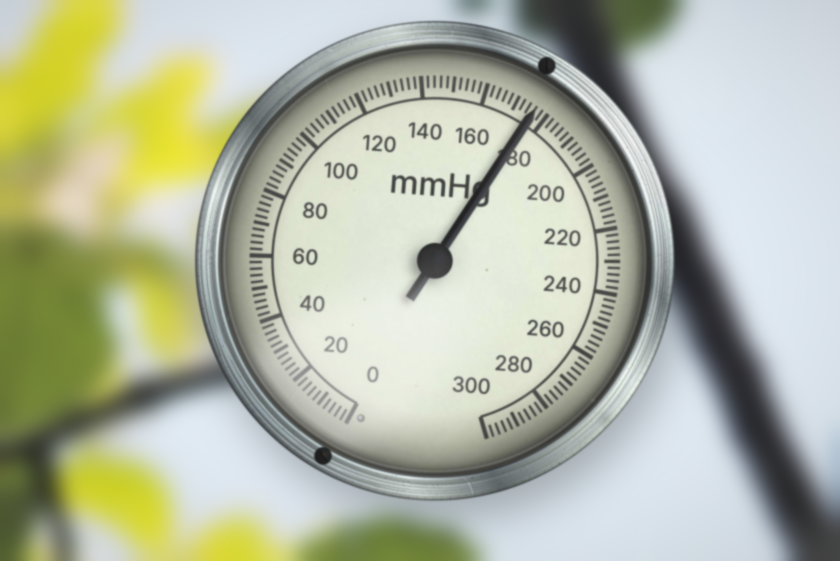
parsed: mmHg 176
